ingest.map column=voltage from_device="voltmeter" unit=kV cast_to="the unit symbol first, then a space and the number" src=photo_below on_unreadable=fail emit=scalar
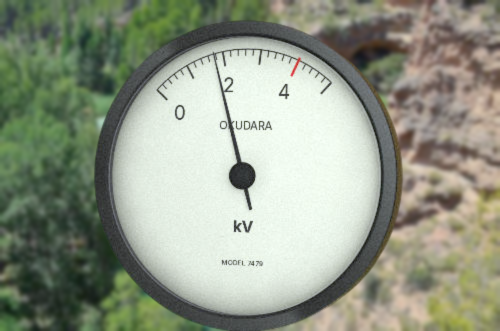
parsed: kV 1.8
